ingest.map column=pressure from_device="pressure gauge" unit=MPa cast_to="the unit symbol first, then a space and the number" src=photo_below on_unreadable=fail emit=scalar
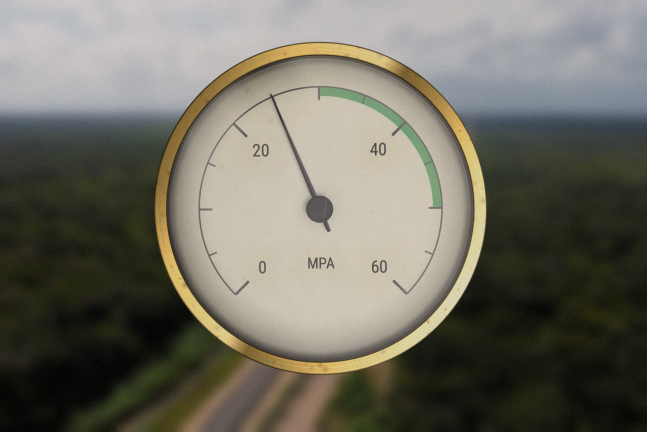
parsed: MPa 25
